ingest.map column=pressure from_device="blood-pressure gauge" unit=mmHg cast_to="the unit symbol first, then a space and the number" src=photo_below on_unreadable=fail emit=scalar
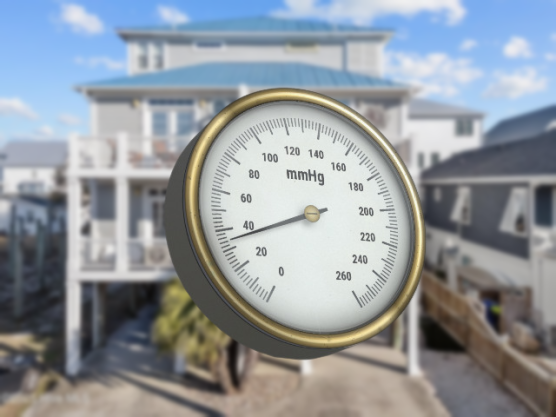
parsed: mmHg 34
